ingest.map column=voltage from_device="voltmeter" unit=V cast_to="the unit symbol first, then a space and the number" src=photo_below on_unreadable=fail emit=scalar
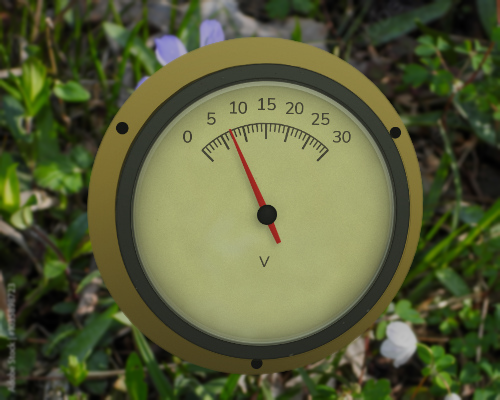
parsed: V 7
